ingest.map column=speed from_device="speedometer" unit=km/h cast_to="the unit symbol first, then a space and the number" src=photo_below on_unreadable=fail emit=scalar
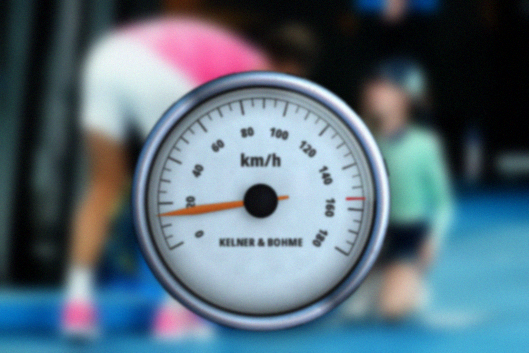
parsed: km/h 15
